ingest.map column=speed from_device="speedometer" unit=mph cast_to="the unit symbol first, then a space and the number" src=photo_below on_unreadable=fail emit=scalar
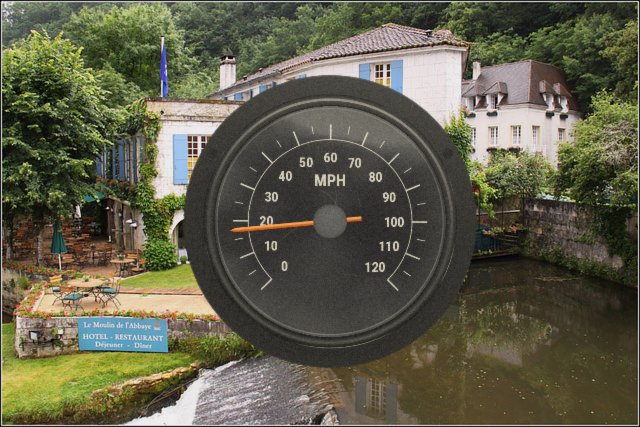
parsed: mph 17.5
